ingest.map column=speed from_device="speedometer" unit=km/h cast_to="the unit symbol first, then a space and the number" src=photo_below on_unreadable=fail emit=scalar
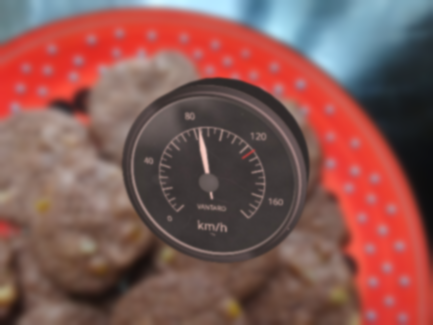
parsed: km/h 85
